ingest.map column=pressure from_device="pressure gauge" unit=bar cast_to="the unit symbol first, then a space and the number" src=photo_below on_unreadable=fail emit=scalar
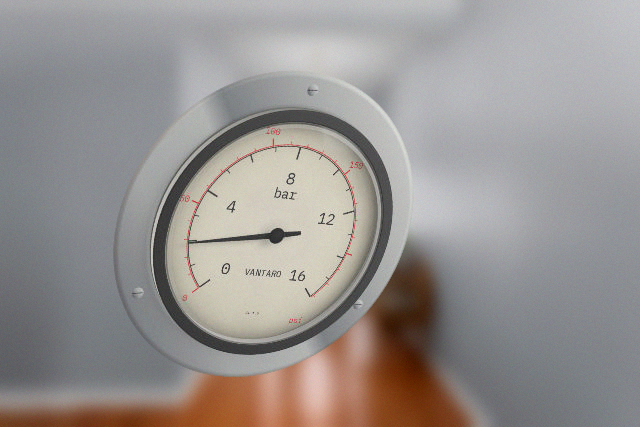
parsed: bar 2
